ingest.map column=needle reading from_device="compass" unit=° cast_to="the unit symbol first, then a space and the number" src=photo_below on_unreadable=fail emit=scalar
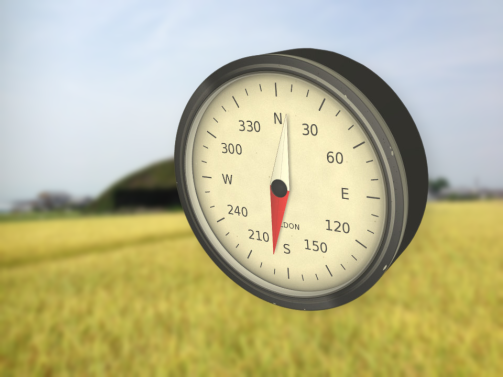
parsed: ° 190
